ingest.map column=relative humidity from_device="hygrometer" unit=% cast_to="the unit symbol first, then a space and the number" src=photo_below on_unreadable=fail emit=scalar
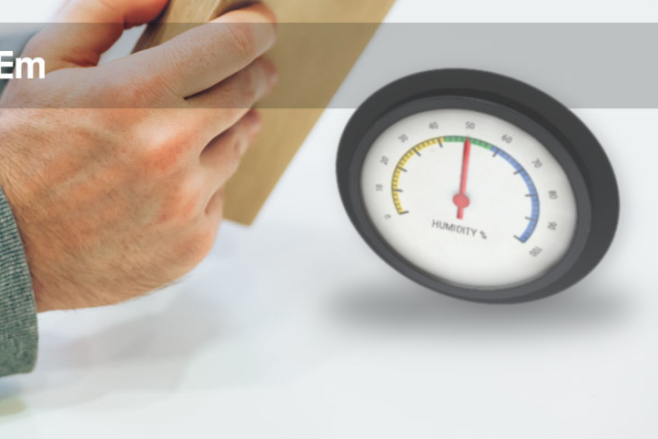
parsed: % 50
